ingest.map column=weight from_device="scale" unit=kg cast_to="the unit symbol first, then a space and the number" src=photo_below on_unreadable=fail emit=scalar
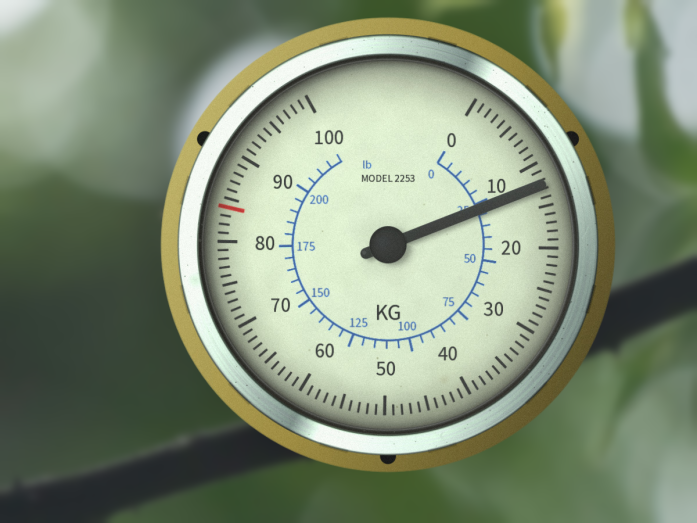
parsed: kg 12.5
